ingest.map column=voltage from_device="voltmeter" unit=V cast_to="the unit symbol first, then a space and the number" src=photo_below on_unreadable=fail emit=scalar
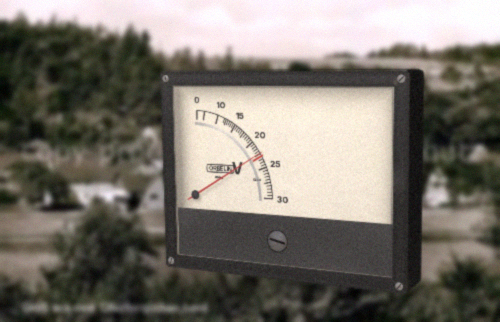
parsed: V 22.5
